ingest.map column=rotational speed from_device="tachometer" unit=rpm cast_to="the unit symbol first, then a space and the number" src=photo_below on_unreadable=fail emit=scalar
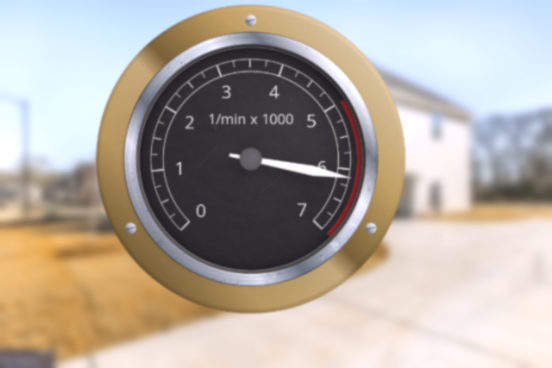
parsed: rpm 6125
